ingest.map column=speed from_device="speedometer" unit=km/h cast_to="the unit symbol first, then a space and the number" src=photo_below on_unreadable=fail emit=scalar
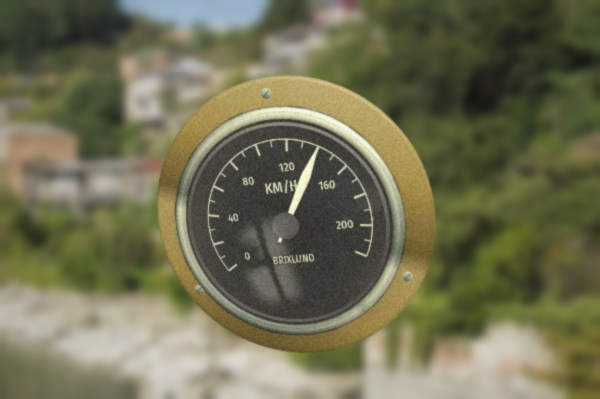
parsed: km/h 140
